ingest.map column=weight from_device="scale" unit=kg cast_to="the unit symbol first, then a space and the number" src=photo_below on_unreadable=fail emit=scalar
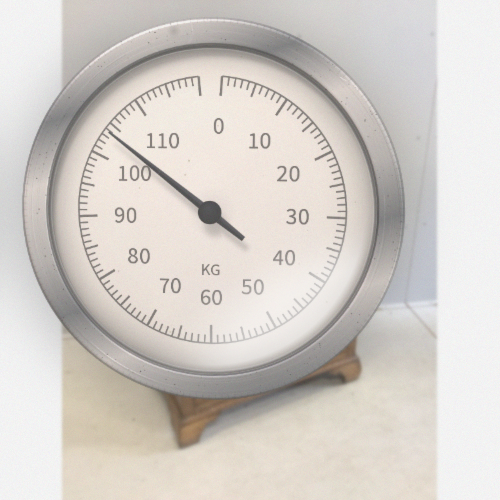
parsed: kg 104
